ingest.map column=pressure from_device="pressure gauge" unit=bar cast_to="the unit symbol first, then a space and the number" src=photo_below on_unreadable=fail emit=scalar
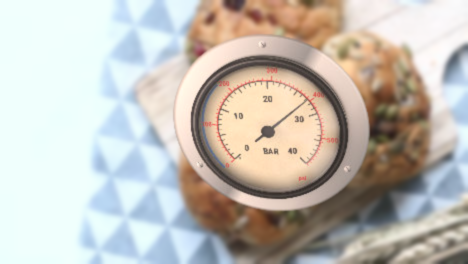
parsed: bar 27
